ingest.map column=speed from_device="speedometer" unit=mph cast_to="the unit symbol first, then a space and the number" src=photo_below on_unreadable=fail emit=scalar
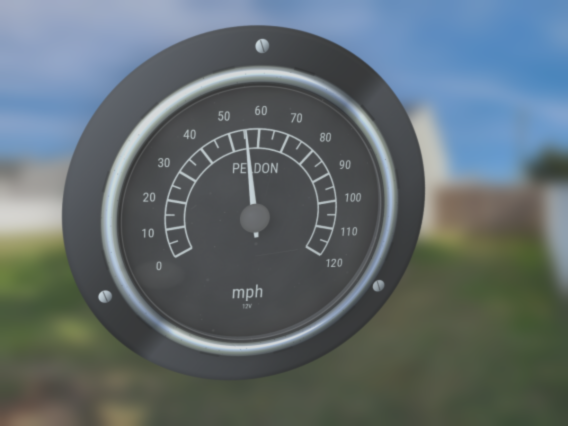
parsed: mph 55
